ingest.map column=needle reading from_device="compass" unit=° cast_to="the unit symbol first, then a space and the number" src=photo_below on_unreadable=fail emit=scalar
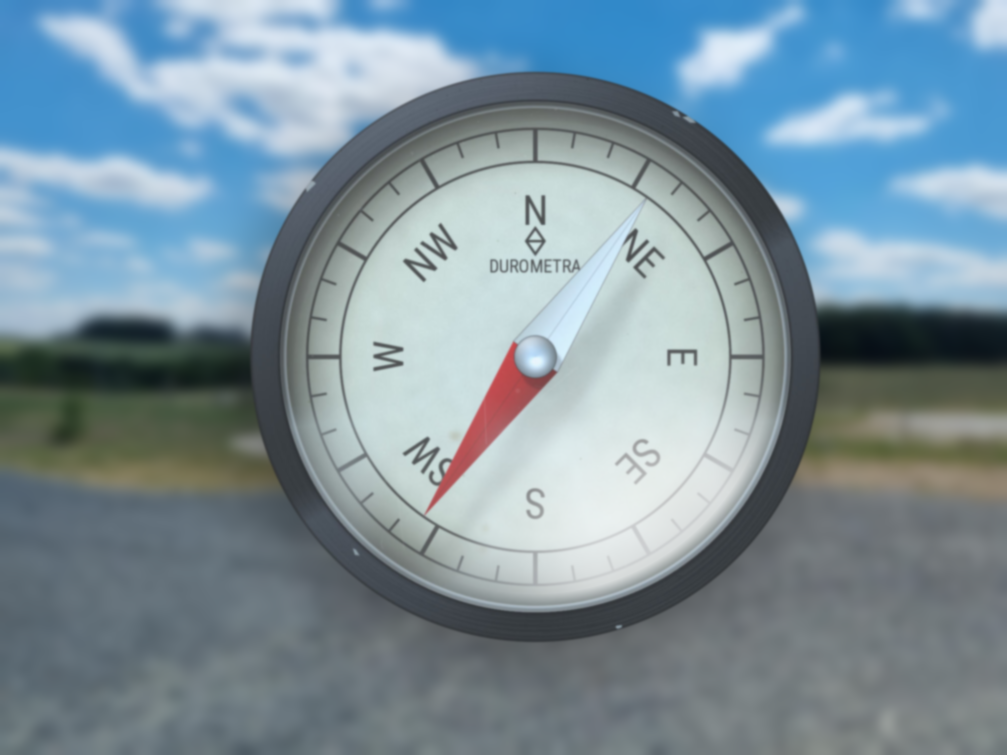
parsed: ° 215
